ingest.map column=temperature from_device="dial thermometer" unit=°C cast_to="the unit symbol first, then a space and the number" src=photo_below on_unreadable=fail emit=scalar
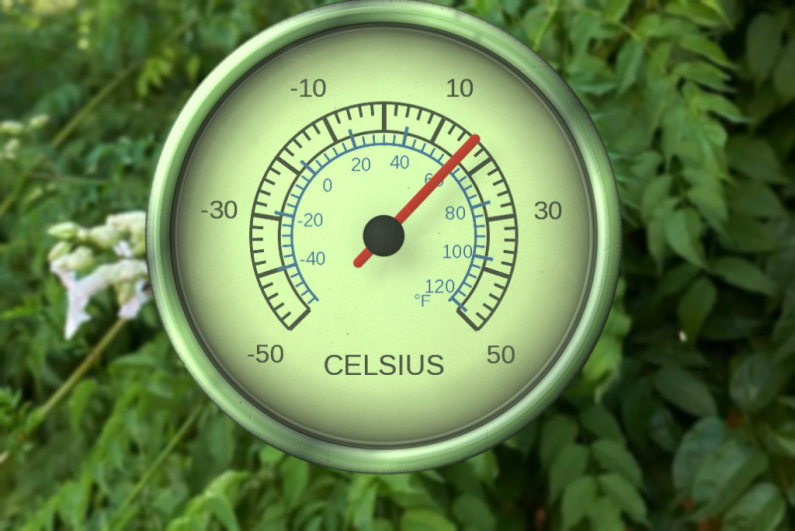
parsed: °C 16
